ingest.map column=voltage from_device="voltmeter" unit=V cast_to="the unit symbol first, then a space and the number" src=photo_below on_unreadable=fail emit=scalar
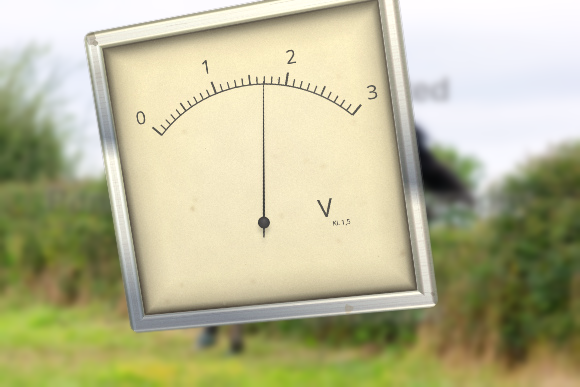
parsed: V 1.7
